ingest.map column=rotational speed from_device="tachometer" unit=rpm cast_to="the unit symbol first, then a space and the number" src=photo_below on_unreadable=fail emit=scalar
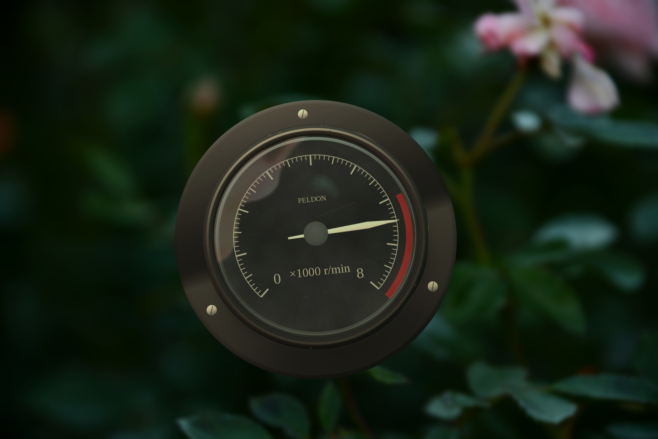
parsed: rpm 6500
